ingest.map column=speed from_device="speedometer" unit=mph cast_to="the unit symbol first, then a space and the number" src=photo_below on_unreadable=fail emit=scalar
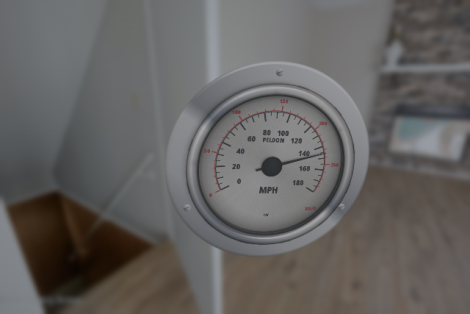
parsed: mph 145
